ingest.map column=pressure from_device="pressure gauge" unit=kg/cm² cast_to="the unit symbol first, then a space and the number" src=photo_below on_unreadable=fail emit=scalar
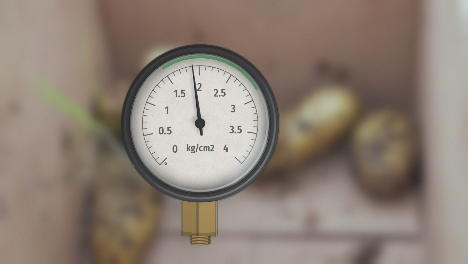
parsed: kg/cm² 1.9
